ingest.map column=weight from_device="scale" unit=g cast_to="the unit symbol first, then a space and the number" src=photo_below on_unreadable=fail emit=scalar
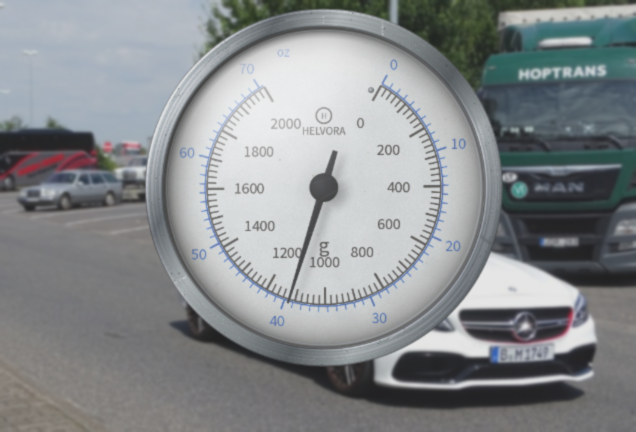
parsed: g 1120
